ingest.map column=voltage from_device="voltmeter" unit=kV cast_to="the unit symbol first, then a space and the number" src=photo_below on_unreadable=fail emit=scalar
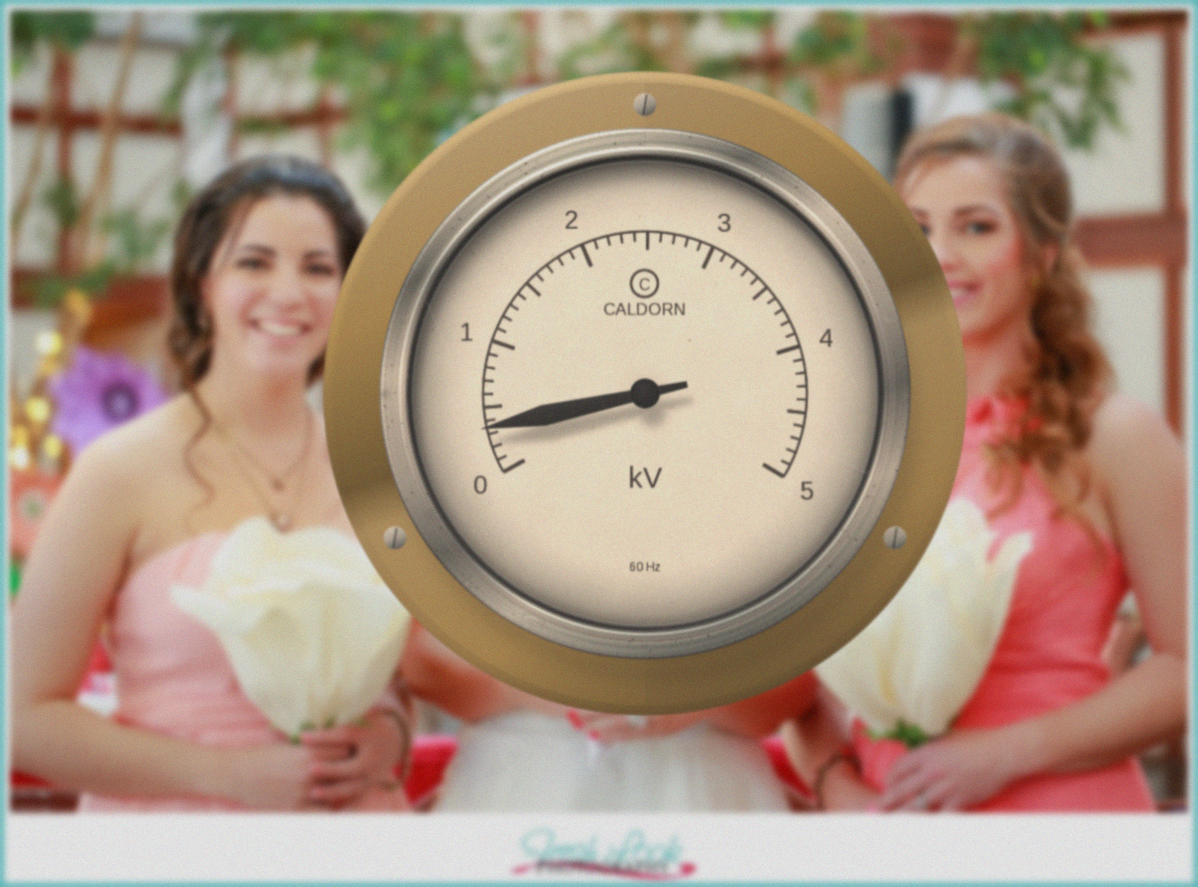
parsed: kV 0.35
